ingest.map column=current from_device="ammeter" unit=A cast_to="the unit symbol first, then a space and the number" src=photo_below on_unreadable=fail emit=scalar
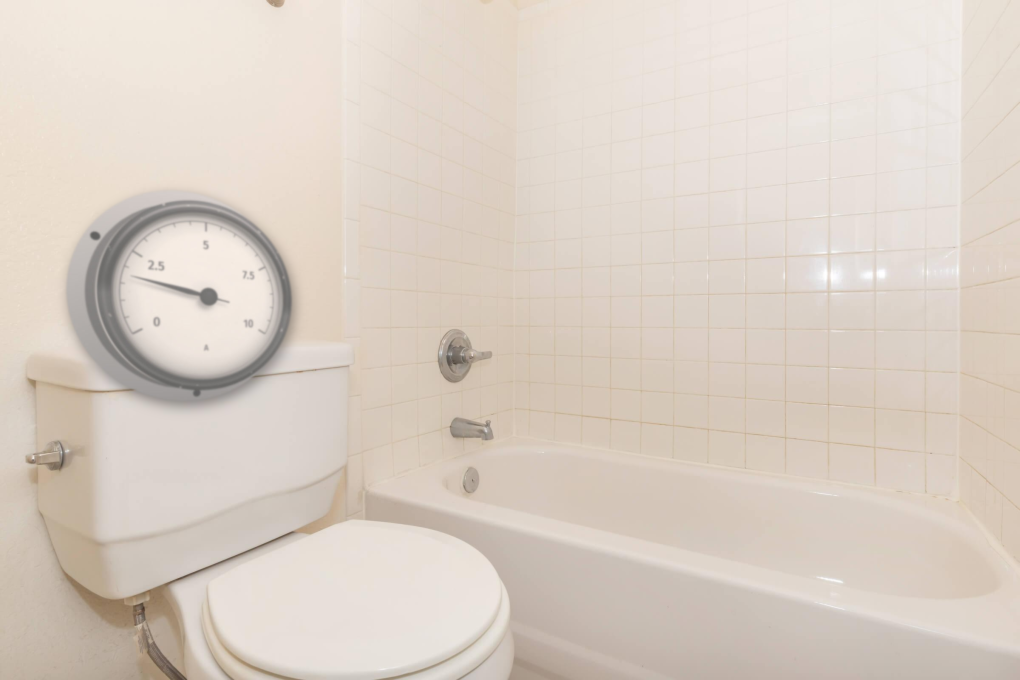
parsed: A 1.75
